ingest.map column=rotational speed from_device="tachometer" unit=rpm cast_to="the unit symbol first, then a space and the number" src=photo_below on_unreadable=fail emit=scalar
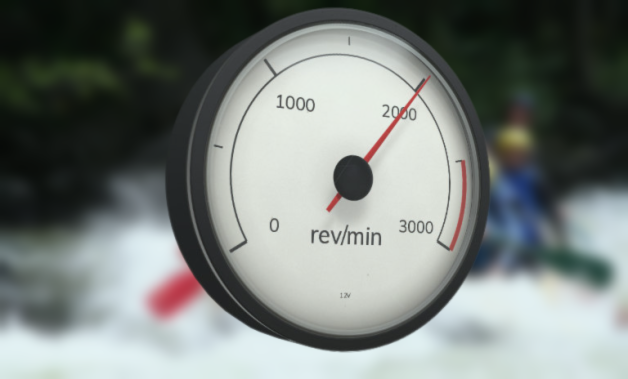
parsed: rpm 2000
